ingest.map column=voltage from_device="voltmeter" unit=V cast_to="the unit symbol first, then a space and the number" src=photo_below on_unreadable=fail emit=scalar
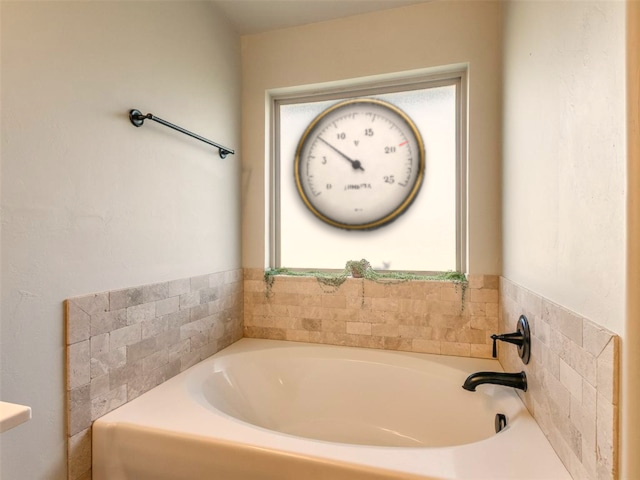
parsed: V 7.5
